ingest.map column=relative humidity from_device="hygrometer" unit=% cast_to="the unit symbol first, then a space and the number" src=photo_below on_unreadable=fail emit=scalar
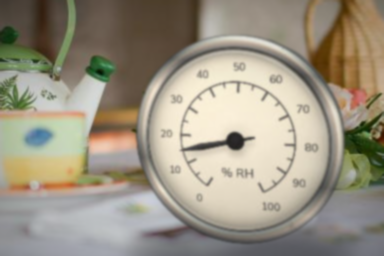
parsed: % 15
